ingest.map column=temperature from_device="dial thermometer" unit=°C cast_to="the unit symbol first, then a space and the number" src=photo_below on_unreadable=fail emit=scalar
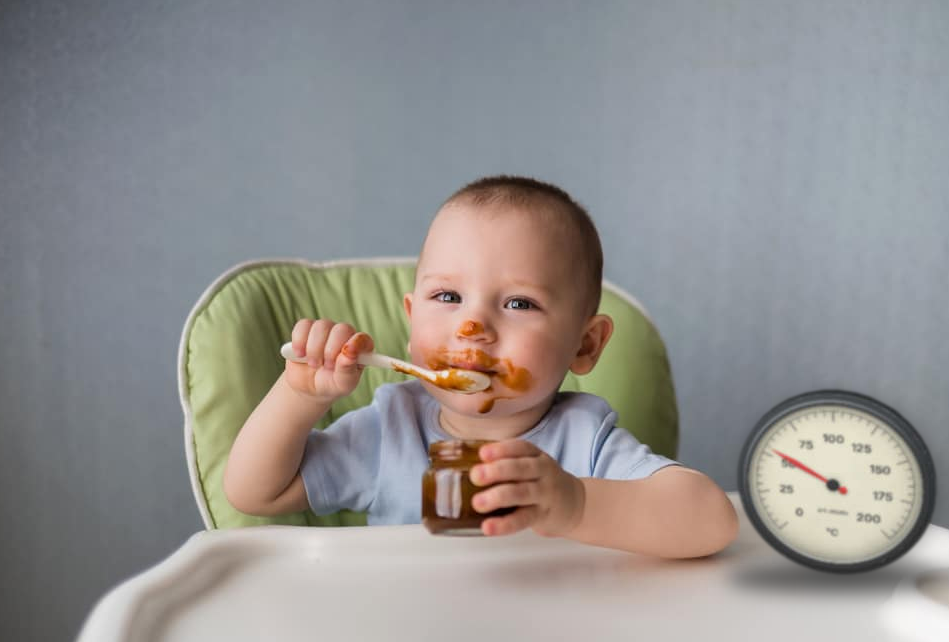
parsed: °C 55
